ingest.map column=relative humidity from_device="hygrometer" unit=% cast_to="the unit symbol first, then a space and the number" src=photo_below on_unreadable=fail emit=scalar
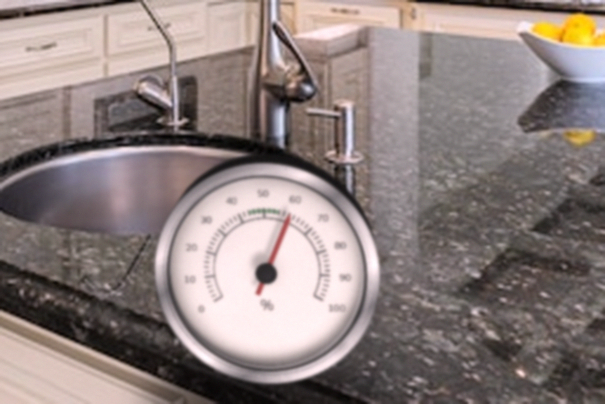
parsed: % 60
